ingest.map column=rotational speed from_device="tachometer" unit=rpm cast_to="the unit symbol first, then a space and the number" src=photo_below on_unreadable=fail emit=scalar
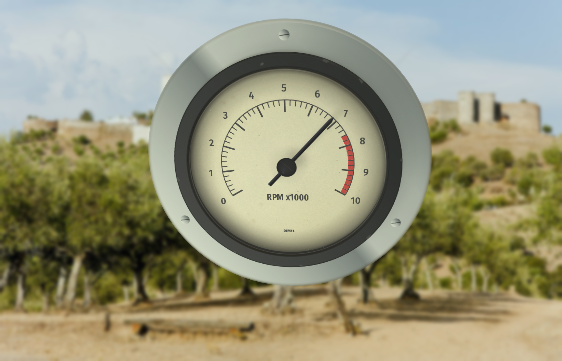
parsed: rpm 6800
